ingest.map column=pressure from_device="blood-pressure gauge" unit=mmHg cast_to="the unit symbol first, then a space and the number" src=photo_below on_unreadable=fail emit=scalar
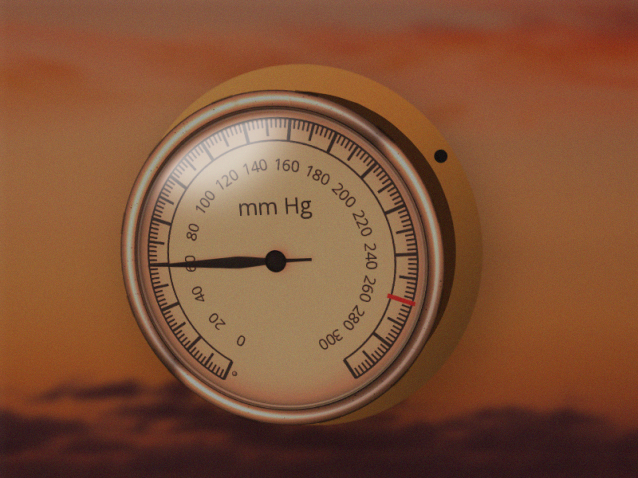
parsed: mmHg 60
